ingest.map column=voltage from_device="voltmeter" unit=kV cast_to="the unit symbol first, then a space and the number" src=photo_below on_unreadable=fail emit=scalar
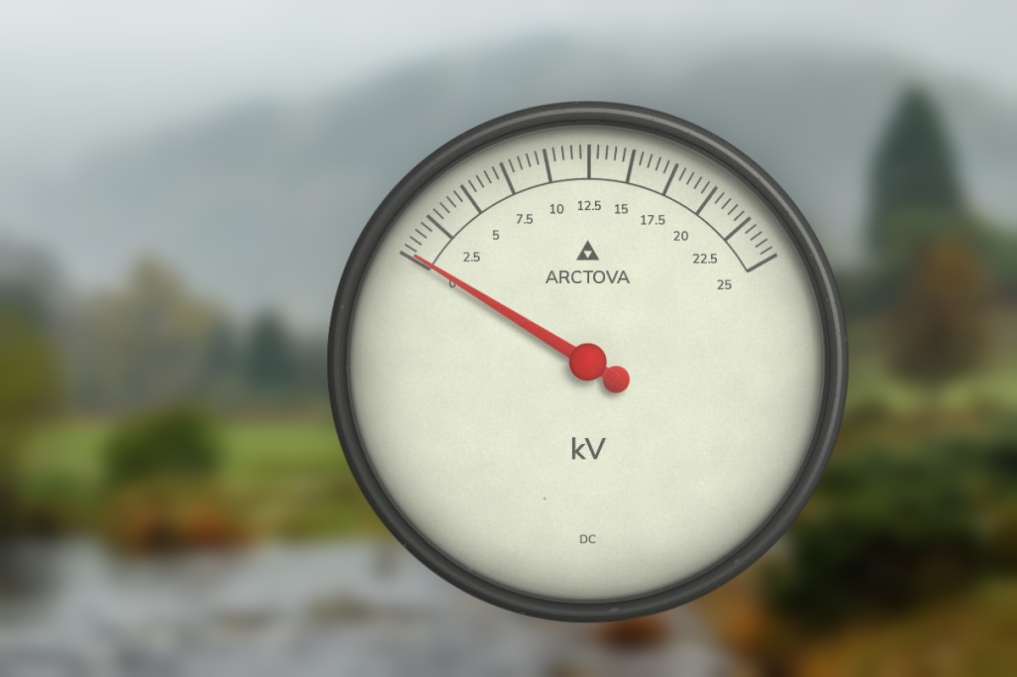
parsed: kV 0.25
